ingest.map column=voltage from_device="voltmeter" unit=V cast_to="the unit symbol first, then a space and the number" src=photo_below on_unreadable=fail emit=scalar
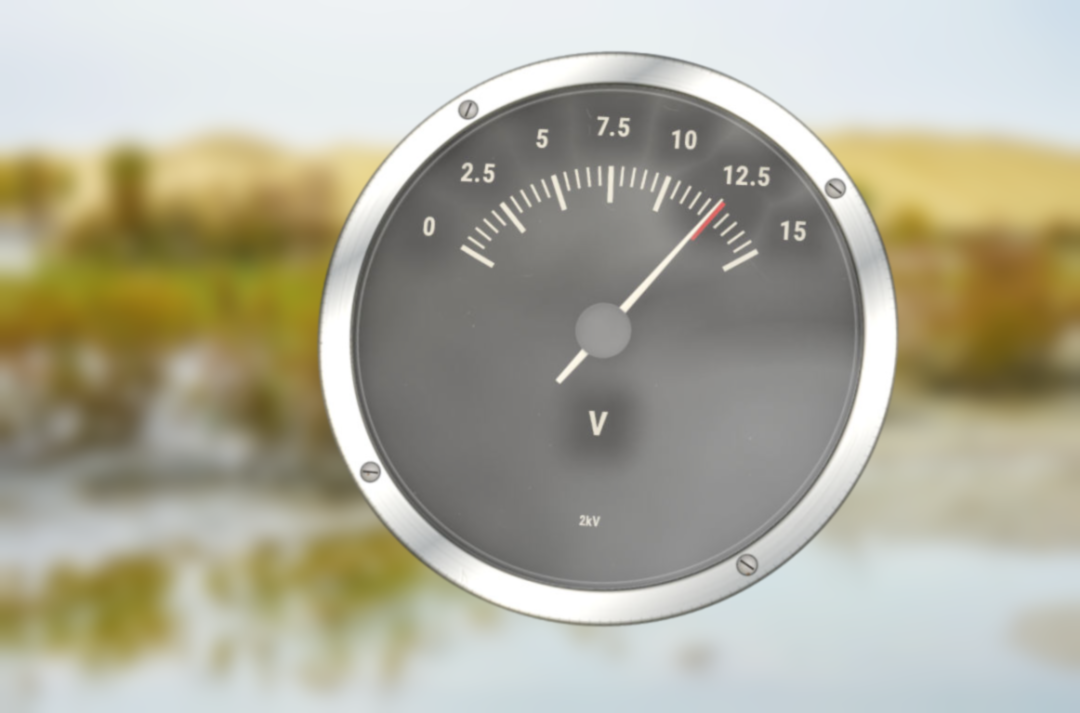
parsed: V 12.5
